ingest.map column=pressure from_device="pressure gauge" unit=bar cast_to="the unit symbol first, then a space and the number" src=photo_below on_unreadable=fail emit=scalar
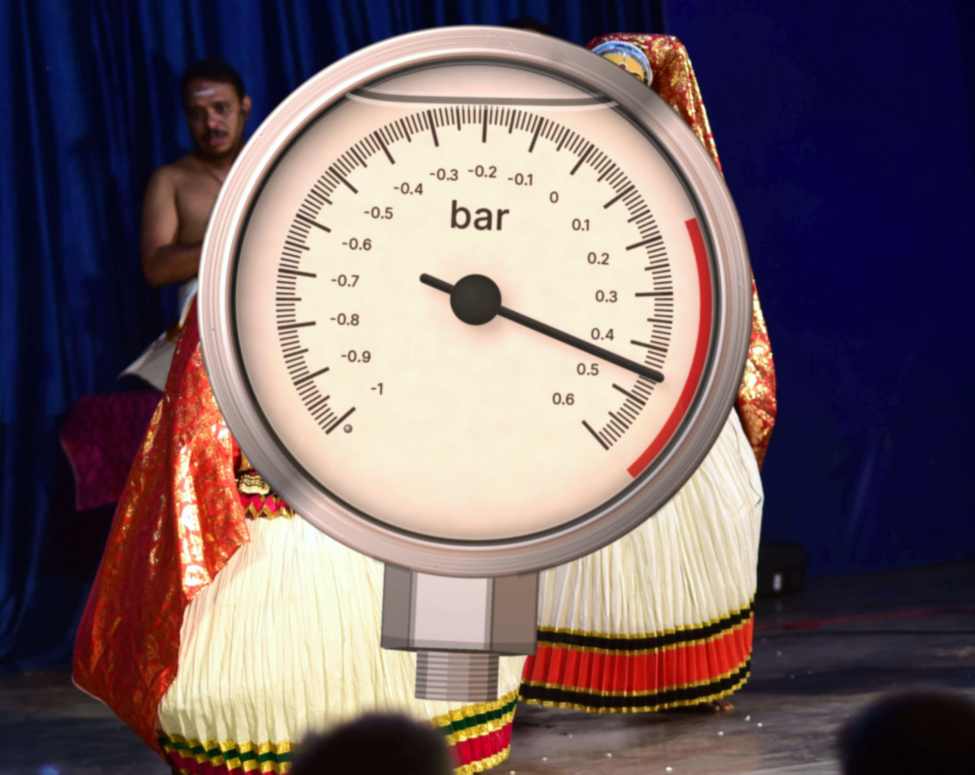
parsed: bar 0.45
